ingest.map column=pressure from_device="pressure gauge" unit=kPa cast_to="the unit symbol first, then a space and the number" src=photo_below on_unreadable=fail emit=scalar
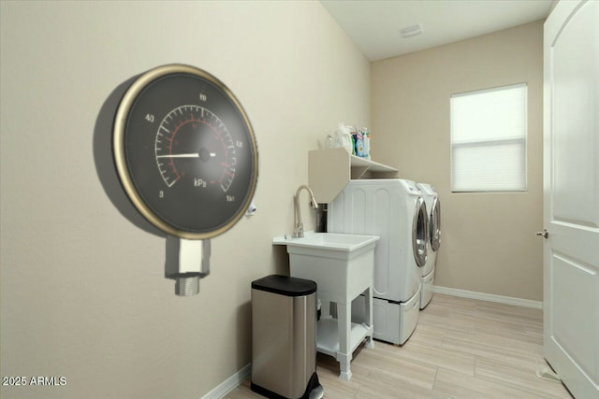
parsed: kPa 20
